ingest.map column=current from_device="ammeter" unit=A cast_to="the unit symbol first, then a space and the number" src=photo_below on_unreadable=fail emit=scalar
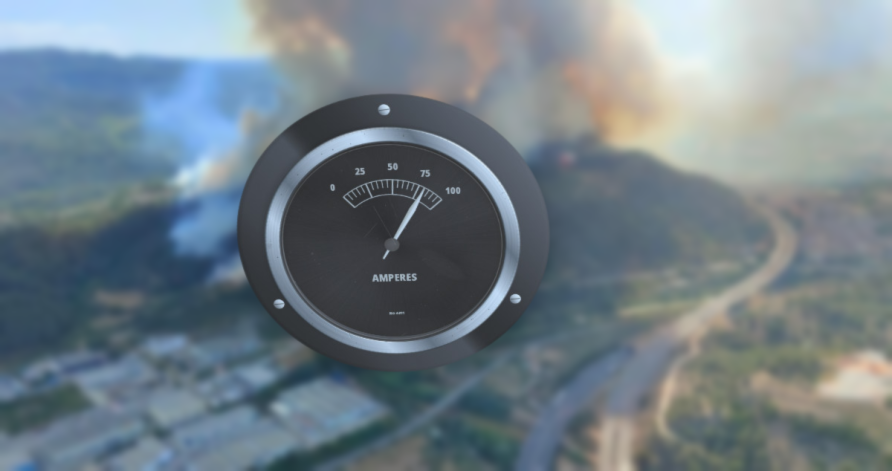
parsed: A 80
